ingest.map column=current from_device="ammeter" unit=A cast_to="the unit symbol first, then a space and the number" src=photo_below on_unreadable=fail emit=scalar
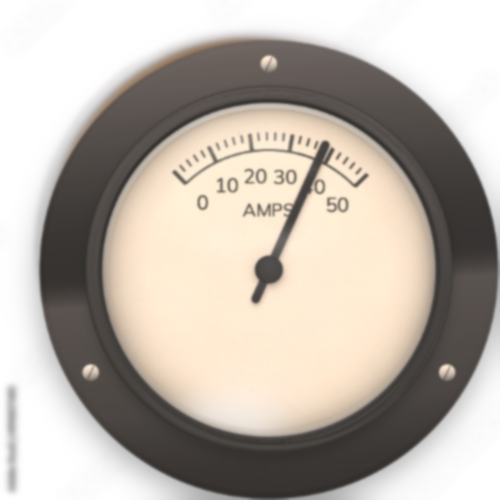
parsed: A 38
